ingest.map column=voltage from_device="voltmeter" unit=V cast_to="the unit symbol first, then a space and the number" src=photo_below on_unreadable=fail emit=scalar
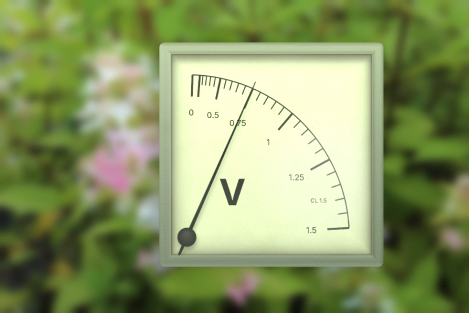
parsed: V 0.75
